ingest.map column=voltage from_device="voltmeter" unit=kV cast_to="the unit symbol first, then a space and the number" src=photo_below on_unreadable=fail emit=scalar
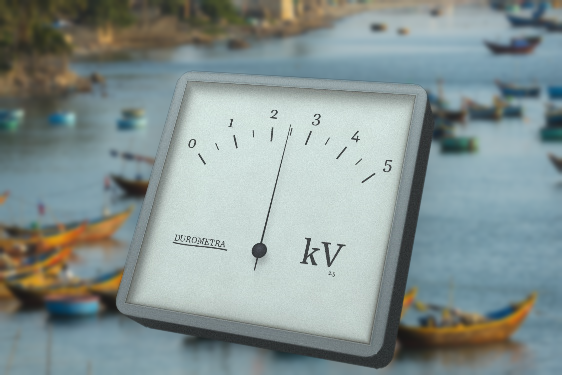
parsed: kV 2.5
